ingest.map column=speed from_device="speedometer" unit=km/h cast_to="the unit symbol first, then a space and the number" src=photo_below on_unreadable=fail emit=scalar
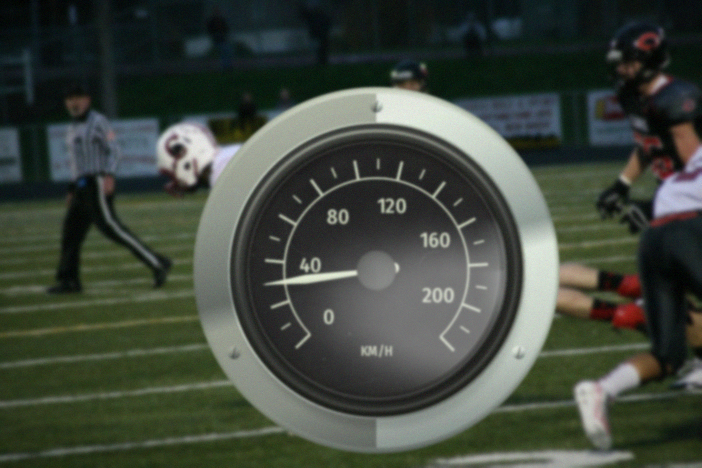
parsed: km/h 30
